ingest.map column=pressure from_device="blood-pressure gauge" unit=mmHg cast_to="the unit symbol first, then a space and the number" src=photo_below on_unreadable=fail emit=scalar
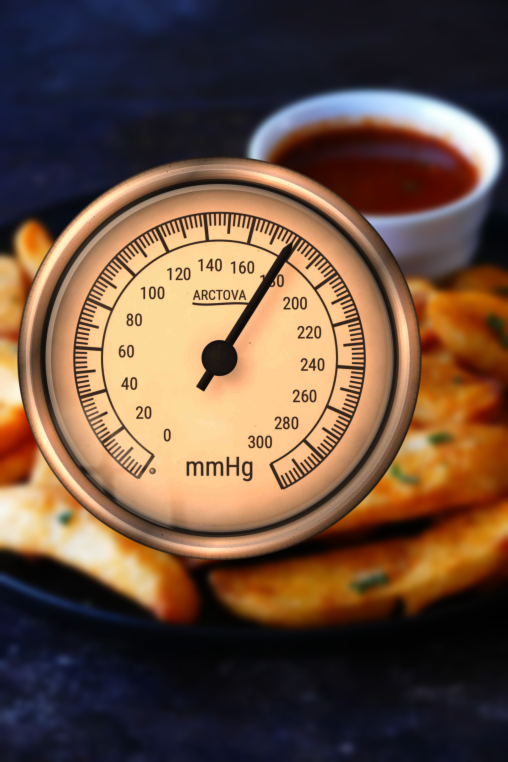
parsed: mmHg 178
